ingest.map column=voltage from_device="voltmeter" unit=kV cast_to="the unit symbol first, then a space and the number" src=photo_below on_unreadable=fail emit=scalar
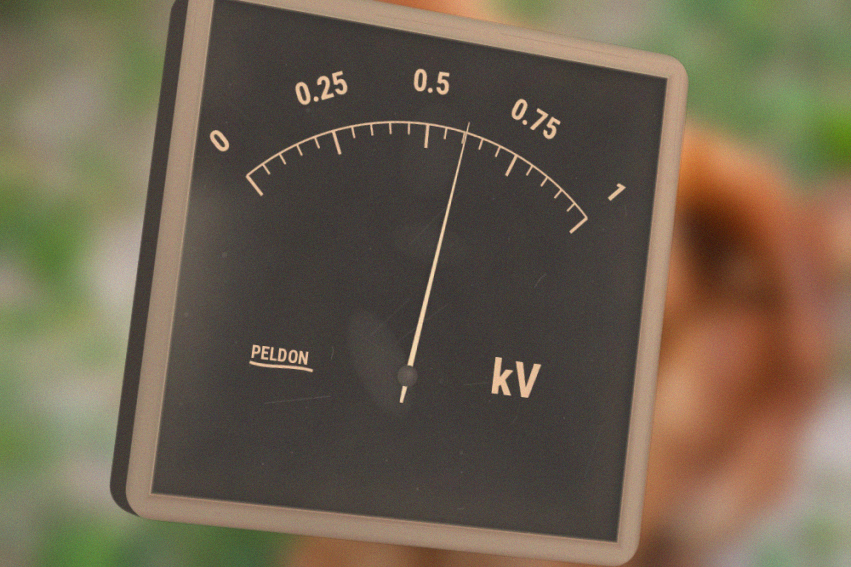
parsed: kV 0.6
